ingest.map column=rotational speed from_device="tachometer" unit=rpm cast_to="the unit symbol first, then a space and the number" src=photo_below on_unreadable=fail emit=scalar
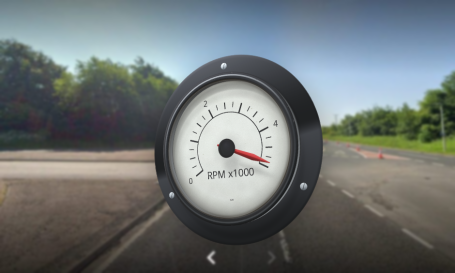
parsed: rpm 4875
